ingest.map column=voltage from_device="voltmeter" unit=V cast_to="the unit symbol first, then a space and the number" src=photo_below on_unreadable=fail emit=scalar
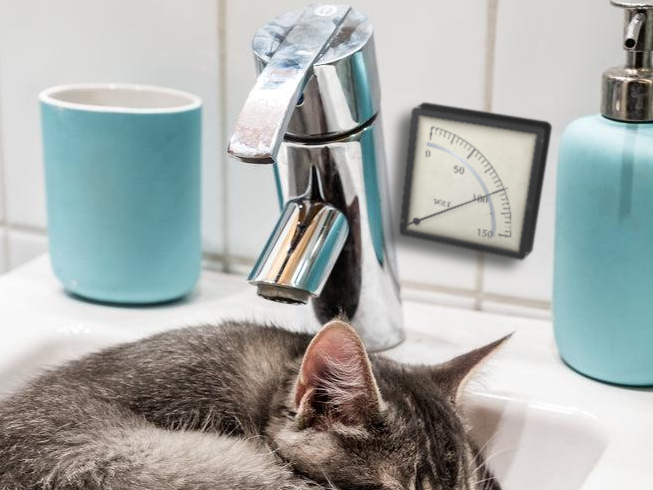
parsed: V 100
